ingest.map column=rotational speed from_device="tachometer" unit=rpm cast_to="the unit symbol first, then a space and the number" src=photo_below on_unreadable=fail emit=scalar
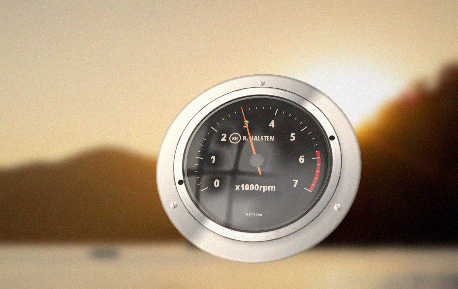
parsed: rpm 3000
